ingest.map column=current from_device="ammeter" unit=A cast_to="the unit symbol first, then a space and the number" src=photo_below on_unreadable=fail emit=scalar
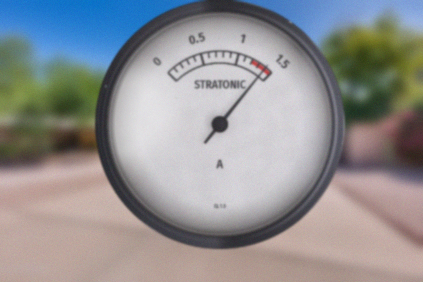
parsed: A 1.4
